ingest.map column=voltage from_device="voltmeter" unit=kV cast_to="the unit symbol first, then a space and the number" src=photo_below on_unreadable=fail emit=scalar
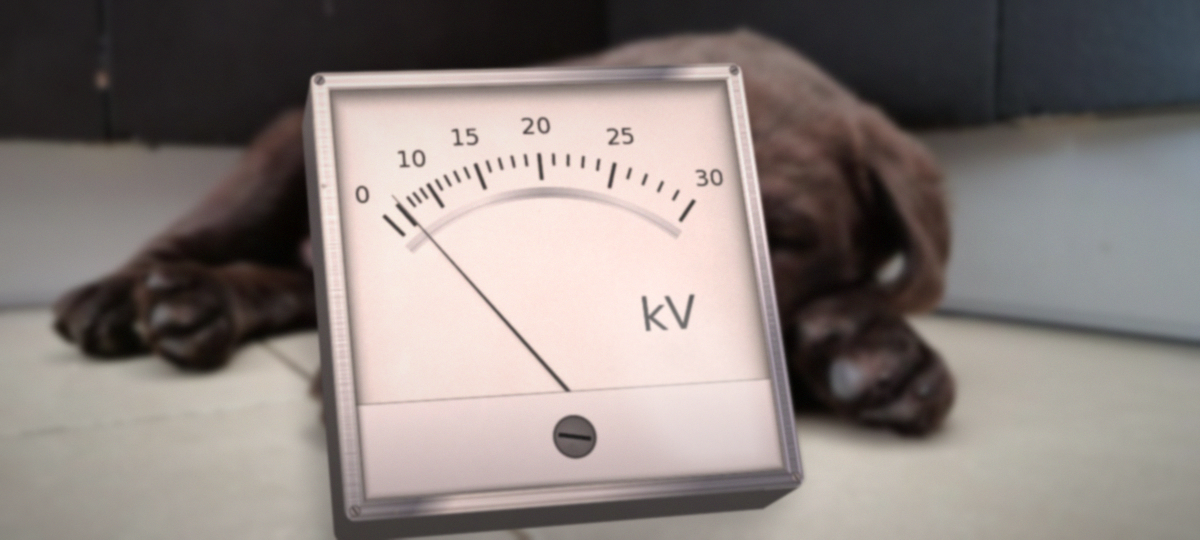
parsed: kV 5
